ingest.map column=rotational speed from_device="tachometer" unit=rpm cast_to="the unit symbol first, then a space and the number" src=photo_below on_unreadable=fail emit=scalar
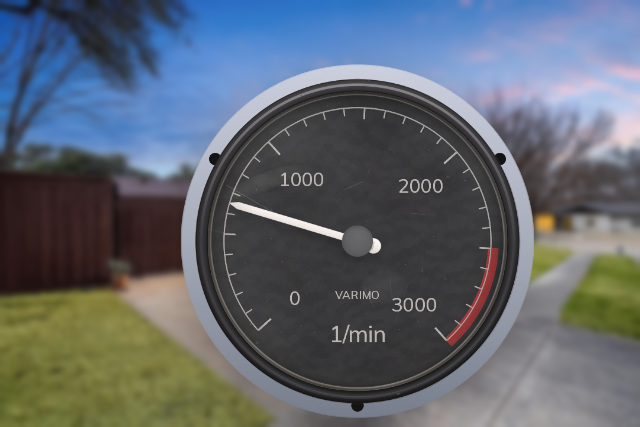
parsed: rpm 650
